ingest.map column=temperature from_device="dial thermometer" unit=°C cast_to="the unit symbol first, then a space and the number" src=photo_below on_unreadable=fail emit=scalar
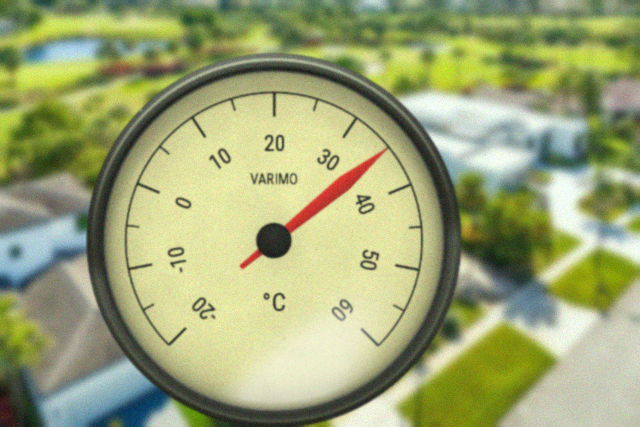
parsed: °C 35
